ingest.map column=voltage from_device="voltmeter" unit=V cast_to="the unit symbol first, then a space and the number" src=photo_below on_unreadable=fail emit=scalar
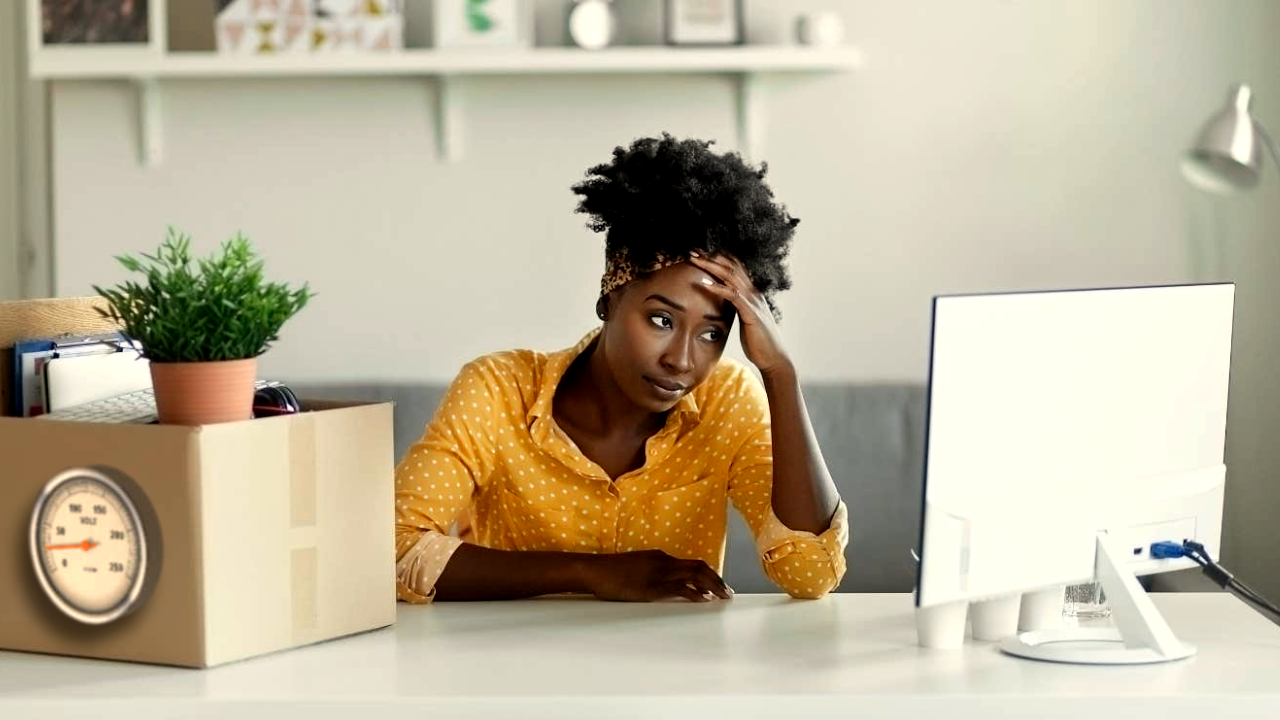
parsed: V 25
